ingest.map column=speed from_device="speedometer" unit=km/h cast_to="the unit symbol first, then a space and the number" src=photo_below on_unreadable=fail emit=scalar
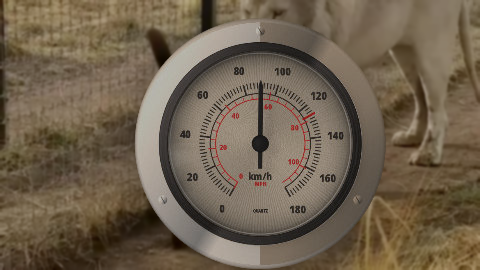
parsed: km/h 90
